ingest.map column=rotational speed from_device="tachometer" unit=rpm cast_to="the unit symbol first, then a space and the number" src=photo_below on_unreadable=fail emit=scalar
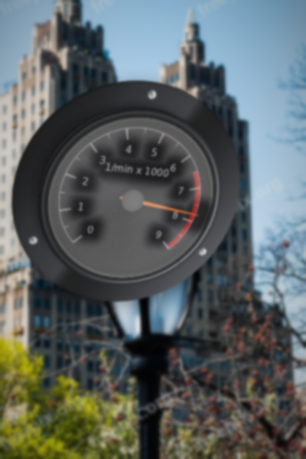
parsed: rpm 7750
